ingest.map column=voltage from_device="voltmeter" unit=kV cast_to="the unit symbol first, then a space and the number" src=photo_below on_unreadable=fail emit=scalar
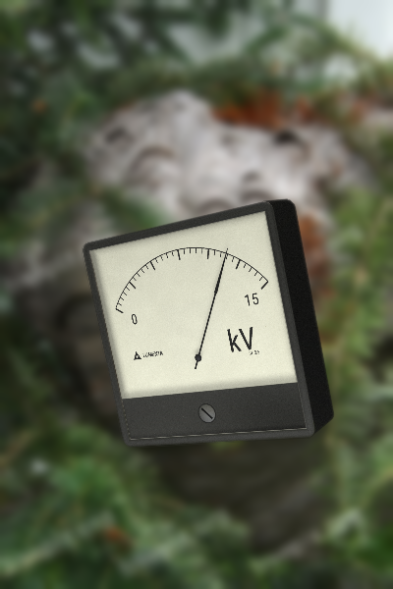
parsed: kV 11.5
